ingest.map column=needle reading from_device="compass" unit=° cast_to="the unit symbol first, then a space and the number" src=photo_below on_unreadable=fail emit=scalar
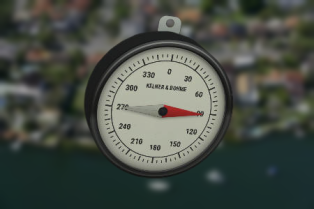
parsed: ° 90
